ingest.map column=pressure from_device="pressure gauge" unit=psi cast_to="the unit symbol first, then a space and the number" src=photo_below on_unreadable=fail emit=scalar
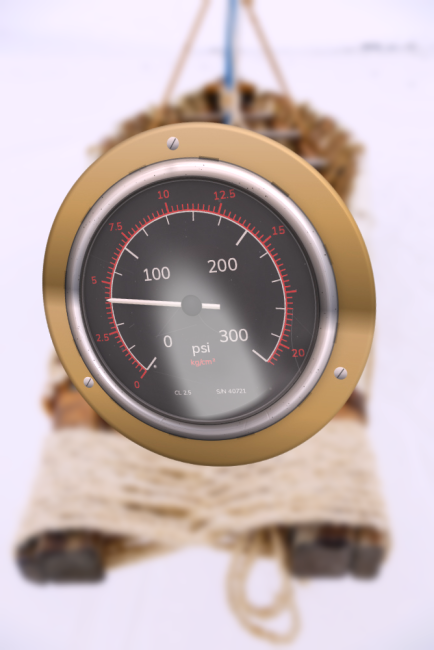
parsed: psi 60
